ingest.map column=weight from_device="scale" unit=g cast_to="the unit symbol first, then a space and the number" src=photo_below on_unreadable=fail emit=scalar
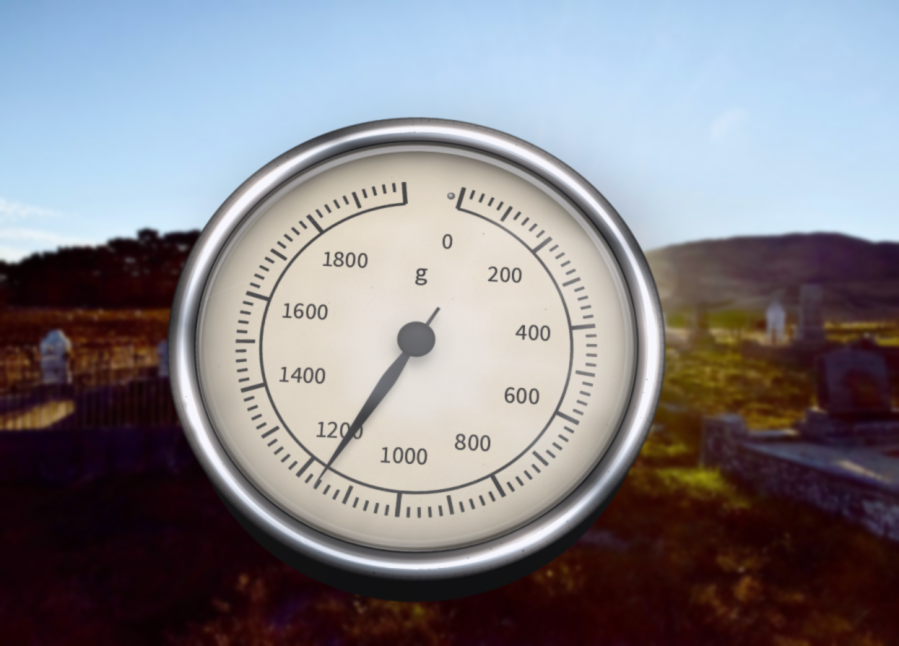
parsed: g 1160
